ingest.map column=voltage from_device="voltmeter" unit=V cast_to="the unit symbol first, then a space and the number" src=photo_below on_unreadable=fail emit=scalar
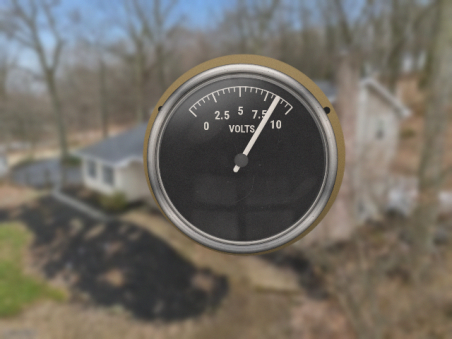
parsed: V 8.5
